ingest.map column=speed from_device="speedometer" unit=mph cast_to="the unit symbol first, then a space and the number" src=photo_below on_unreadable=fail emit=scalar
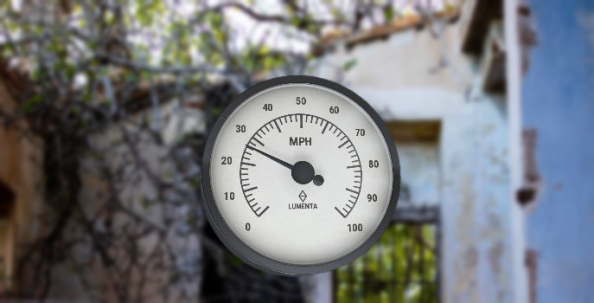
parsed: mph 26
